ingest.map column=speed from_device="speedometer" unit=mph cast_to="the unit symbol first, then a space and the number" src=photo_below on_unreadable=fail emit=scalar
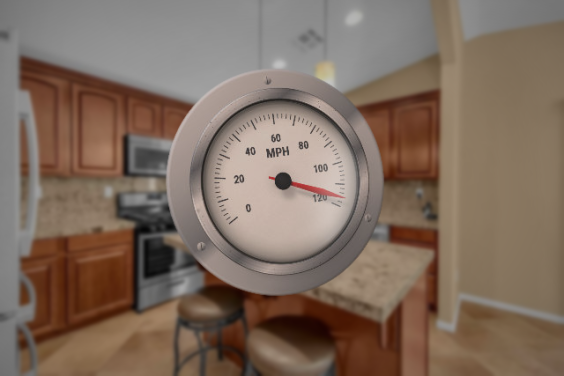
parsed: mph 116
